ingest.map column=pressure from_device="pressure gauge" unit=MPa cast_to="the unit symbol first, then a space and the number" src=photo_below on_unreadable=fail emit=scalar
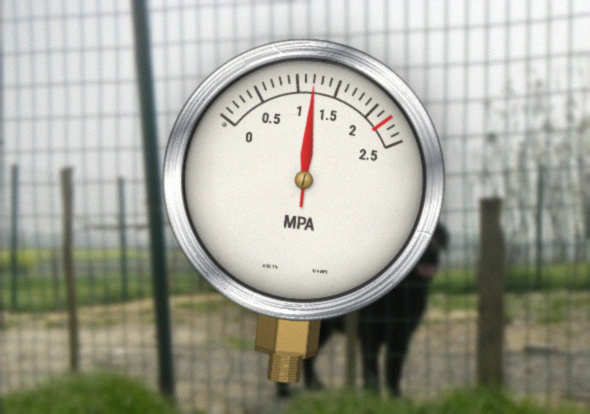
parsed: MPa 1.2
